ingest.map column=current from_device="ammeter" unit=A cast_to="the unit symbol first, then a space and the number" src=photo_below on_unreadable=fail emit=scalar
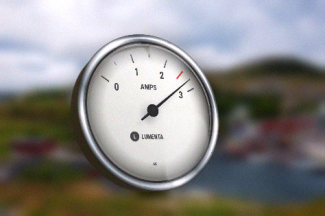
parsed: A 2.75
